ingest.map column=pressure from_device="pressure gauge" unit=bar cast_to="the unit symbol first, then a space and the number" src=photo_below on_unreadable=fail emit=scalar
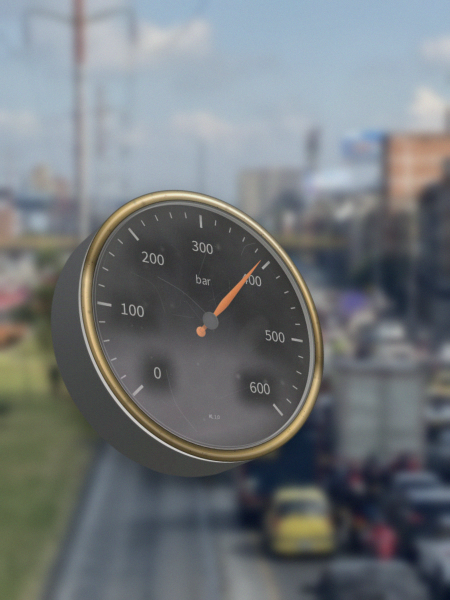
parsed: bar 390
